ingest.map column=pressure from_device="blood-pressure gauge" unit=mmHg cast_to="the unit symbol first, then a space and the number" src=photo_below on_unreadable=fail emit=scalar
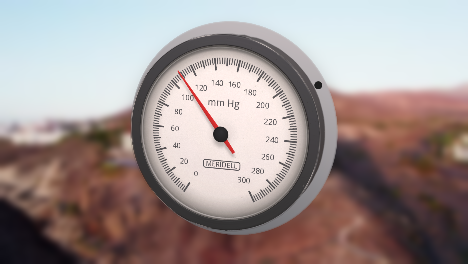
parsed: mmHg 110
